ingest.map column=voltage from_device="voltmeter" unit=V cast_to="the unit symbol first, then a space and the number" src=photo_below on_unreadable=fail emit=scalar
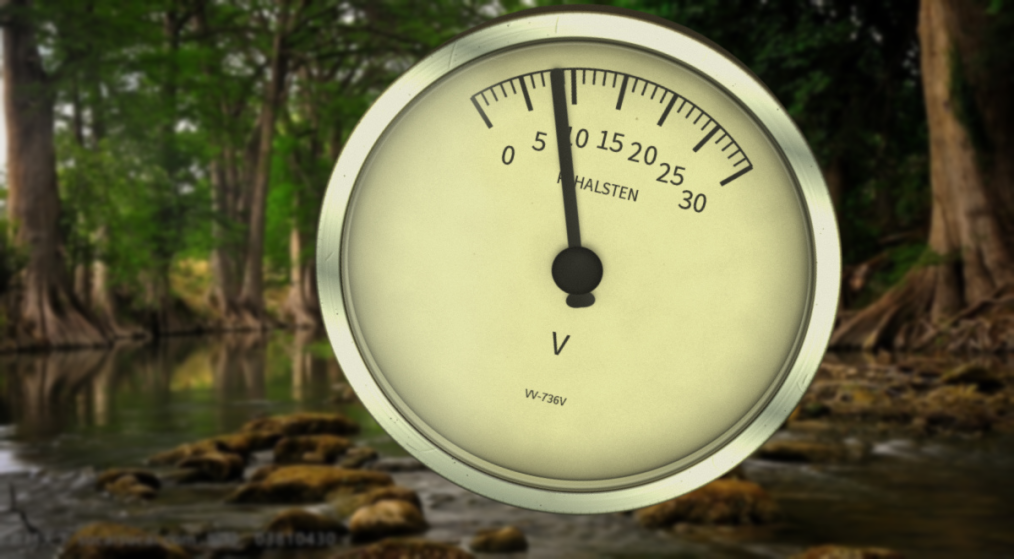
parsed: V 8.5
